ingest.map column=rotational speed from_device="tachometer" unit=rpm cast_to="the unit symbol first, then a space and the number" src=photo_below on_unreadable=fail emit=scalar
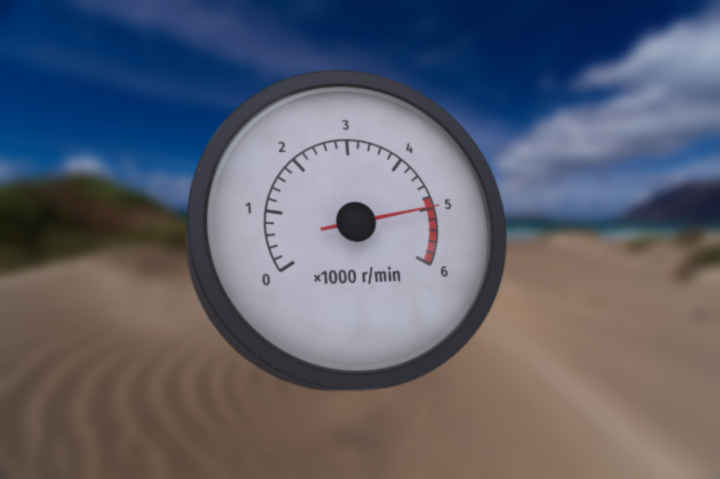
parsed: rpm 5000
